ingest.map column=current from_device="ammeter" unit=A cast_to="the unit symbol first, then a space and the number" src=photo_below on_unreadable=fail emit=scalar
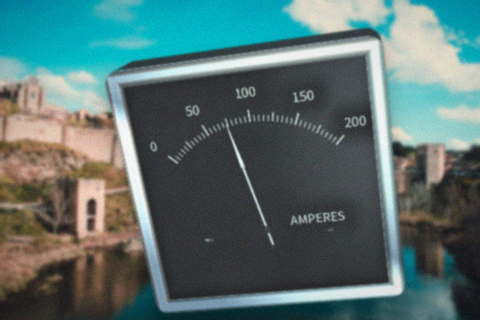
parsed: A 75
